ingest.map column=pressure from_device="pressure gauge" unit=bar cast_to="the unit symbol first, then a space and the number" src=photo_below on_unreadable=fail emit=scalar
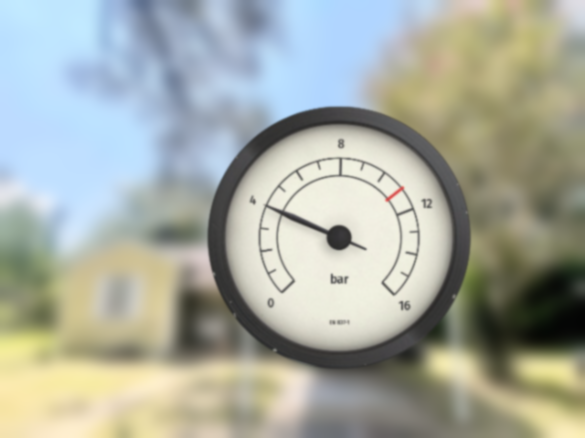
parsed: bar 4
